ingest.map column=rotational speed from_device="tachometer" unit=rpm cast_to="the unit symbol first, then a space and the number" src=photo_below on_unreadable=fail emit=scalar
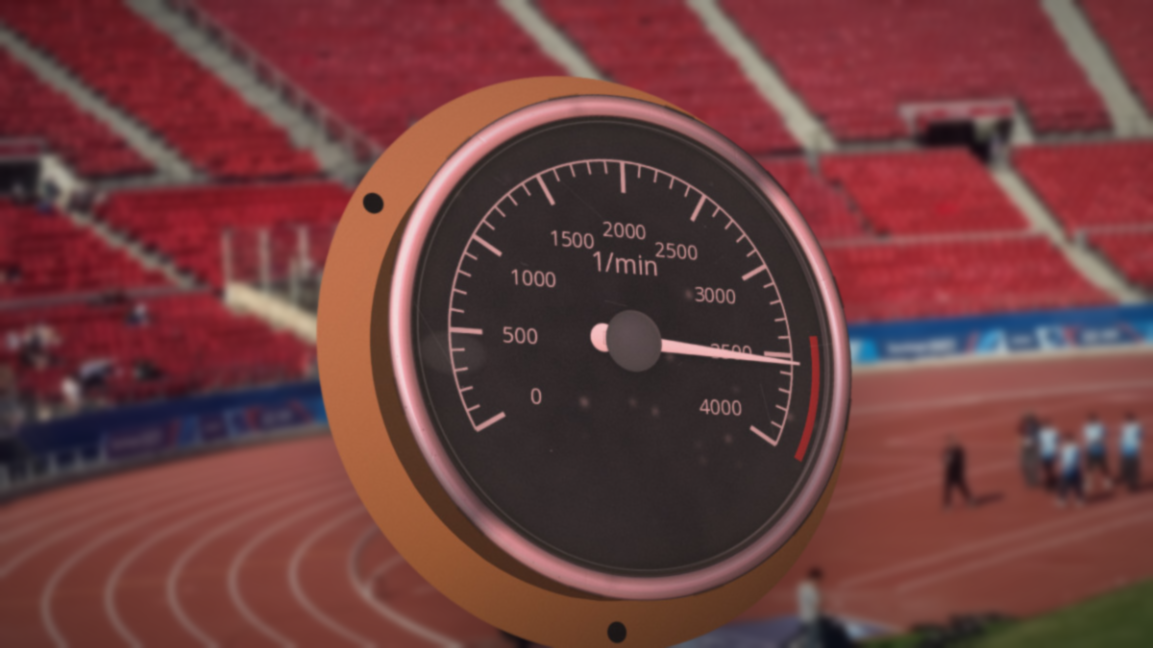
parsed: rpm 3550
